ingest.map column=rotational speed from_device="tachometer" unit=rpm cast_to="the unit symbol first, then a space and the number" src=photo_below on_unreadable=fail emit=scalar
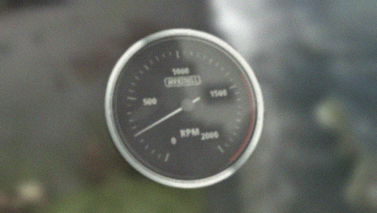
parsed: rpm 250
